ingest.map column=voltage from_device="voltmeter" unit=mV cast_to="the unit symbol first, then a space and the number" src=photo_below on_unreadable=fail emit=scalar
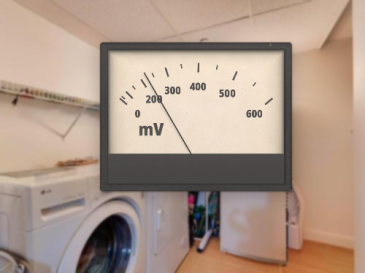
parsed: mV 225
